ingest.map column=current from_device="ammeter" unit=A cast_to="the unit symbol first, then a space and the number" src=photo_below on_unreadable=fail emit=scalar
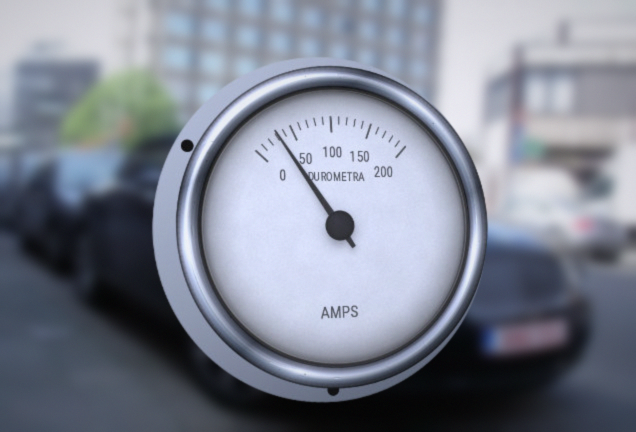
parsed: A 30
